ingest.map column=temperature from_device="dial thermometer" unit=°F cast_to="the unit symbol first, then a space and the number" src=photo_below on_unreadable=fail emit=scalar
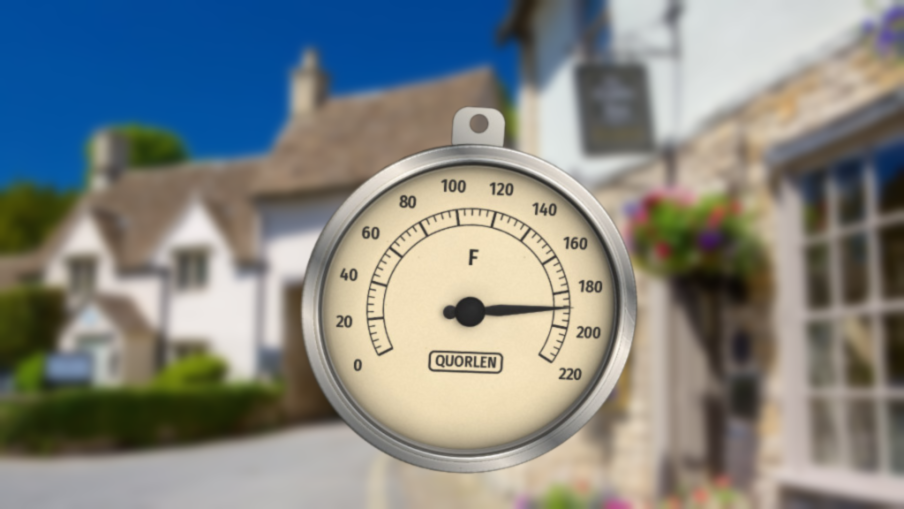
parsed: °F 188
